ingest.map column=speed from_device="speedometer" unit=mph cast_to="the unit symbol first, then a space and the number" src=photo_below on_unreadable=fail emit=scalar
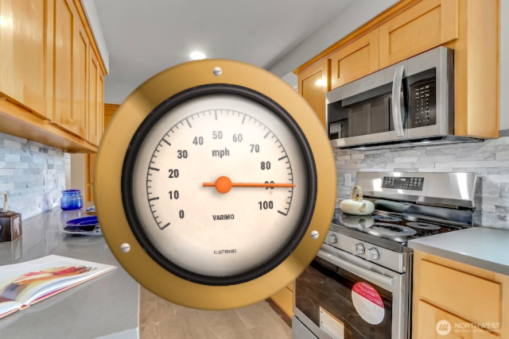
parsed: mph 90
